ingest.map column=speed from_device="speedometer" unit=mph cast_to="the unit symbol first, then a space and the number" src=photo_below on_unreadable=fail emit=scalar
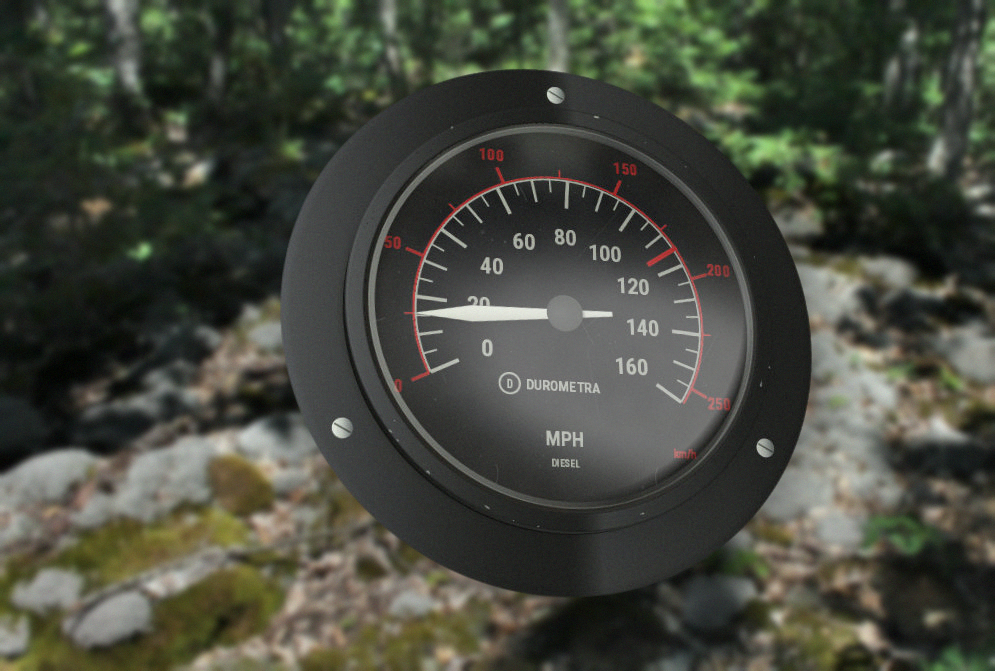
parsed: mph 15
